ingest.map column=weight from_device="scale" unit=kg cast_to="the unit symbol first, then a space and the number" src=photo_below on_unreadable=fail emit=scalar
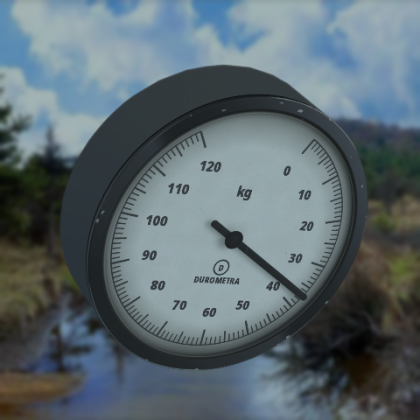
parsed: kg 37
